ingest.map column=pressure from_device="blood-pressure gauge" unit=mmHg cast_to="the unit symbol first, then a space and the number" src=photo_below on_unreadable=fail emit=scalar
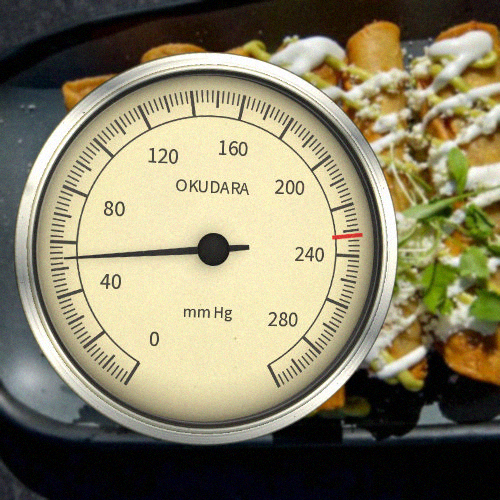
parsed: mmHg 54
